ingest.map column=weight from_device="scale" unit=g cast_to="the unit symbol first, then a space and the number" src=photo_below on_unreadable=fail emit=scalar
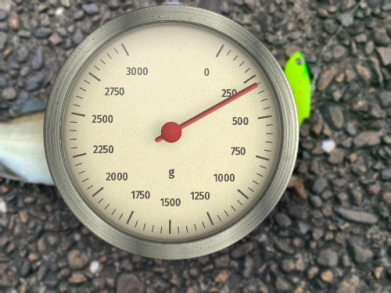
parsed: g 300
